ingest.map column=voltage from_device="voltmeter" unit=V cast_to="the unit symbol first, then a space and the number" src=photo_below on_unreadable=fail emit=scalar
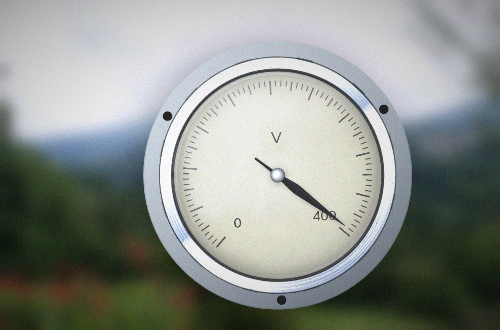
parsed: V 395
